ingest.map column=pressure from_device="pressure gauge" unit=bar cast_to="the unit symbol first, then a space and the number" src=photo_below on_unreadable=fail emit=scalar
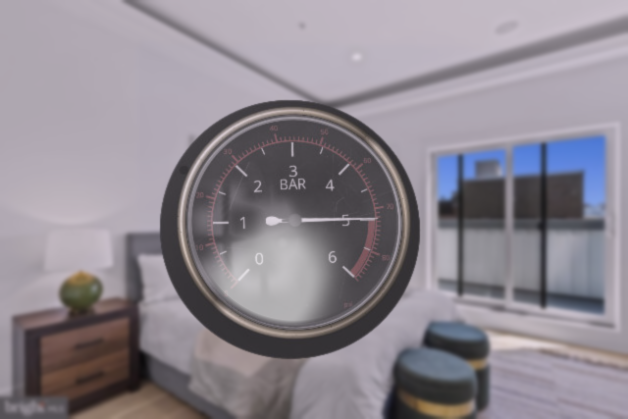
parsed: bar 5
